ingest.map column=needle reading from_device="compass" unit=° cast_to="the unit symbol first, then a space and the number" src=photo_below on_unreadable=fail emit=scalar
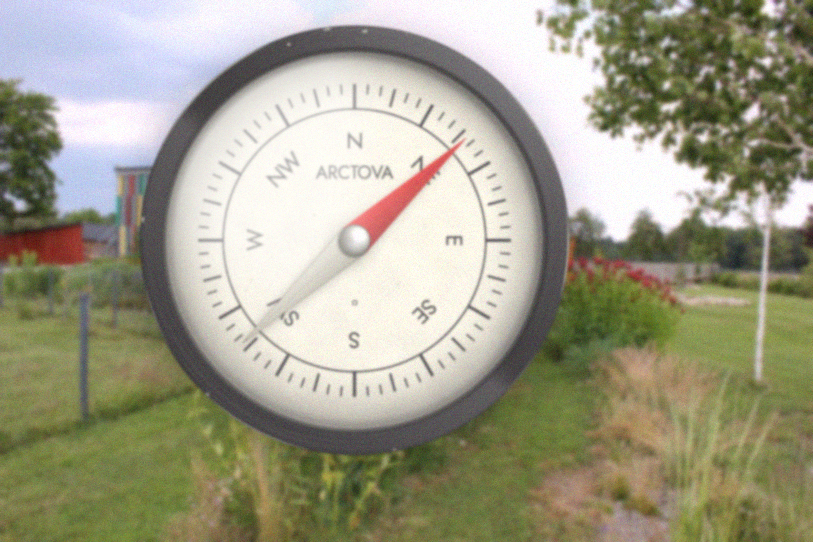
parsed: ° 47.5
